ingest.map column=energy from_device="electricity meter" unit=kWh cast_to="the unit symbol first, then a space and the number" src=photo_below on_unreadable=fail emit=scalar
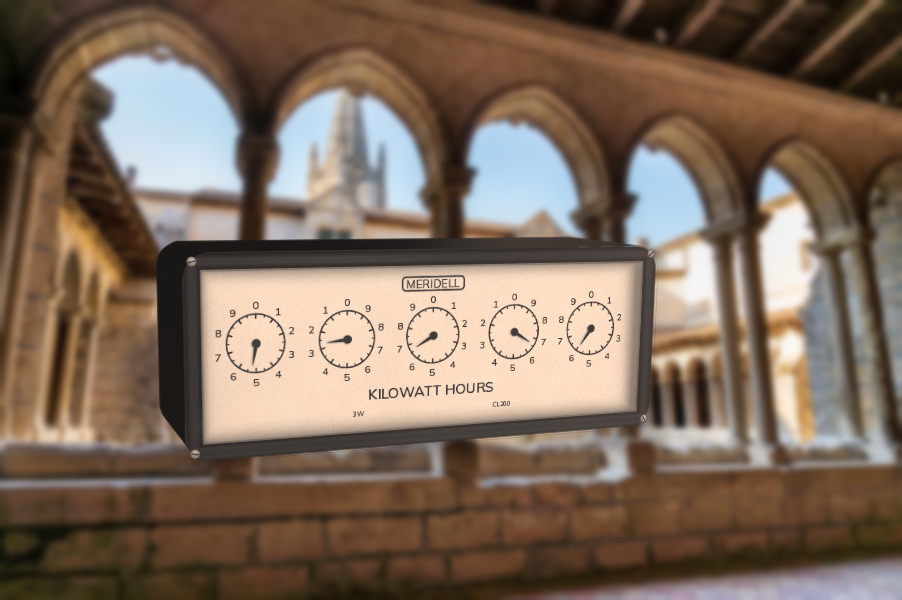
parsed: kWh 52666
